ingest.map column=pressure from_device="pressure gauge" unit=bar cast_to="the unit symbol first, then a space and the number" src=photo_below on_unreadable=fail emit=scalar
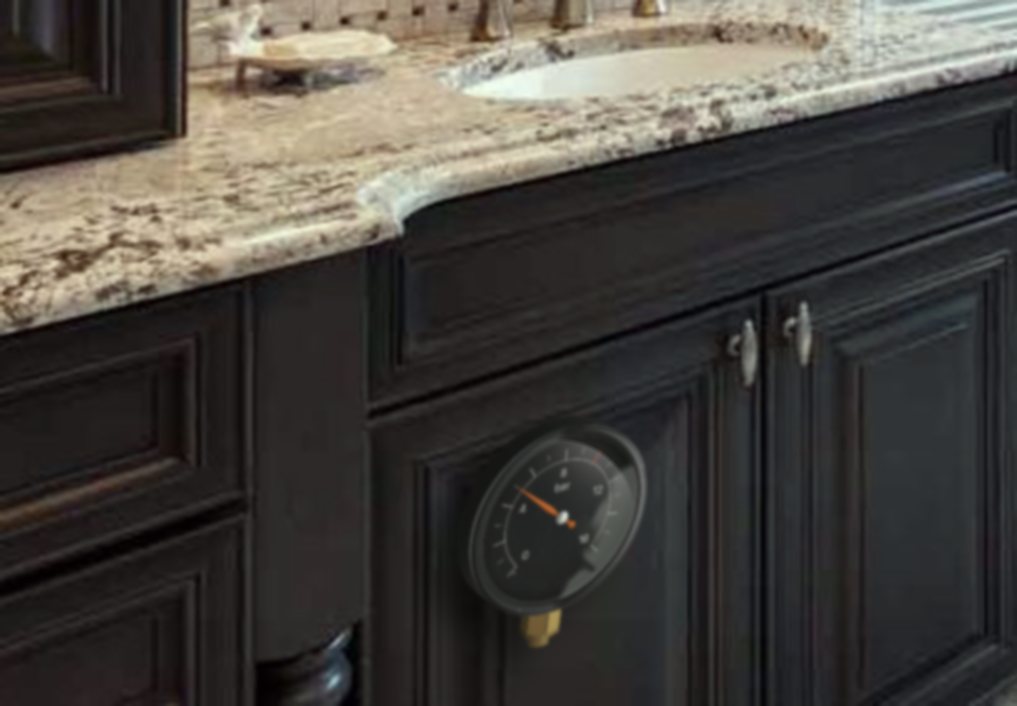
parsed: bar 5
